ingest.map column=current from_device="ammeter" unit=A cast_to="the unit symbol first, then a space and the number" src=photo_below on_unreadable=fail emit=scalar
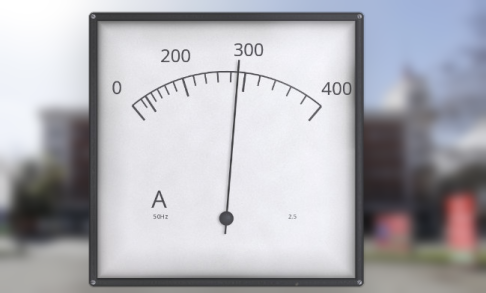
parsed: A 290
